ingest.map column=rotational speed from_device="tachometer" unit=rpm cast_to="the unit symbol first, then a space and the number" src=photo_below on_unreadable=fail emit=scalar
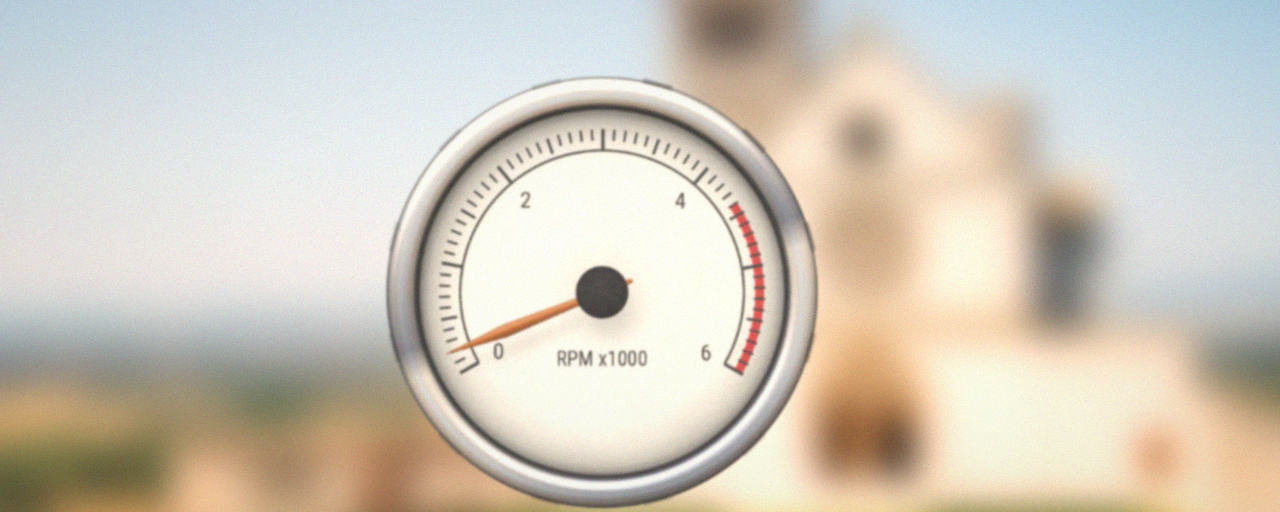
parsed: rpm 200
